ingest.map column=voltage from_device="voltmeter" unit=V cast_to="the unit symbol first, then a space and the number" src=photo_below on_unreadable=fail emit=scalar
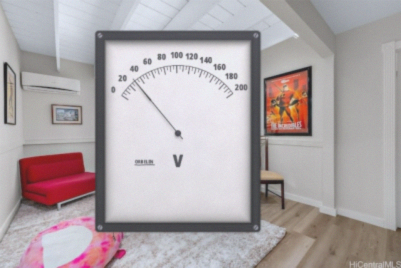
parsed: V 30
